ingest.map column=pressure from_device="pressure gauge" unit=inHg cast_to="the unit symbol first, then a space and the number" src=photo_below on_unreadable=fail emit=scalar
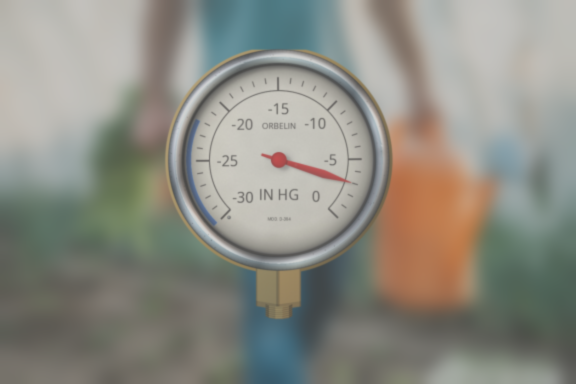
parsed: inHg -3
